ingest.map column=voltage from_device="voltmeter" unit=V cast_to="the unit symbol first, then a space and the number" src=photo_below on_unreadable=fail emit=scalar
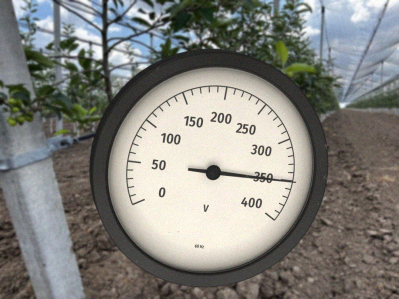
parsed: V 350
